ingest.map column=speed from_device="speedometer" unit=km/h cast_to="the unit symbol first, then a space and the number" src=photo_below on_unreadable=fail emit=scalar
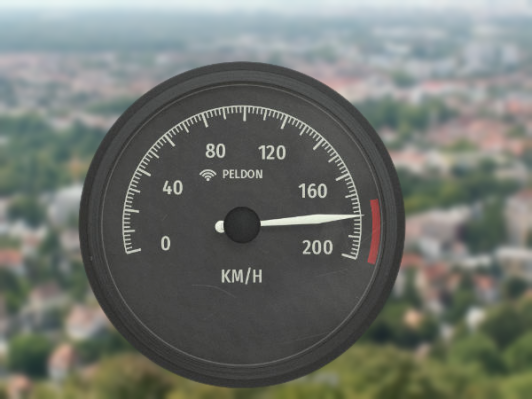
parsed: km/h 180
